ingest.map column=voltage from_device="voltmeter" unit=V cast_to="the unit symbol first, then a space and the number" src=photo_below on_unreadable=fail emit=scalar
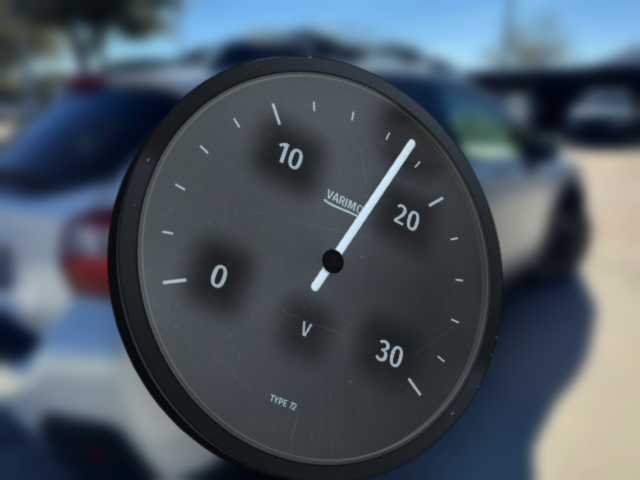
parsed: V 17
